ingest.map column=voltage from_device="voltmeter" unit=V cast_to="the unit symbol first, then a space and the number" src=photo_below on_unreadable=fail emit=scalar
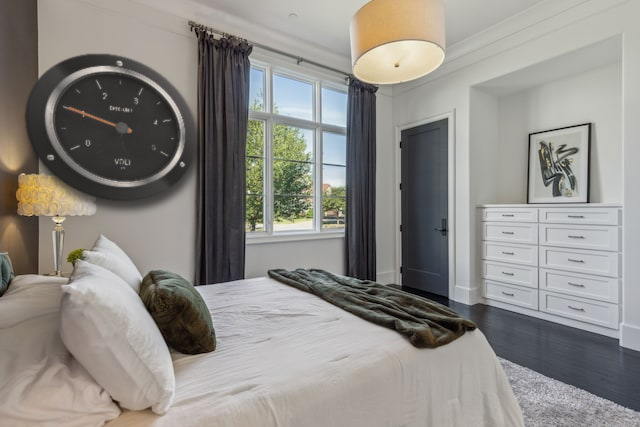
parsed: V 1
